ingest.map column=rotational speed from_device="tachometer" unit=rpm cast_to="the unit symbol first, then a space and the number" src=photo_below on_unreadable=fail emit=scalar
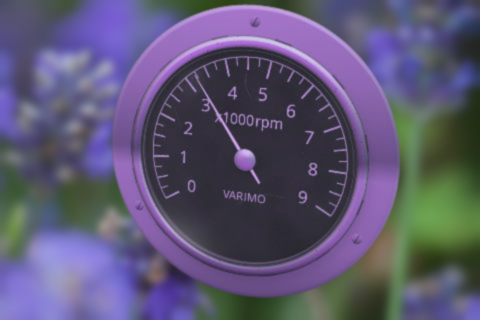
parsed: rpm 3250
